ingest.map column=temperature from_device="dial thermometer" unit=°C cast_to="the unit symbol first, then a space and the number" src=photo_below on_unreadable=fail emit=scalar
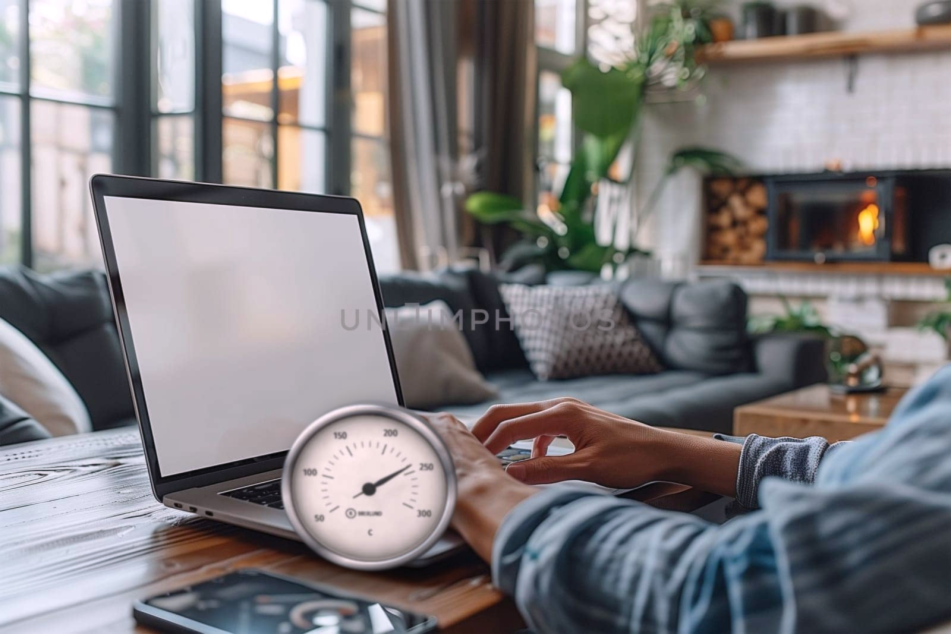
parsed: °C 240
